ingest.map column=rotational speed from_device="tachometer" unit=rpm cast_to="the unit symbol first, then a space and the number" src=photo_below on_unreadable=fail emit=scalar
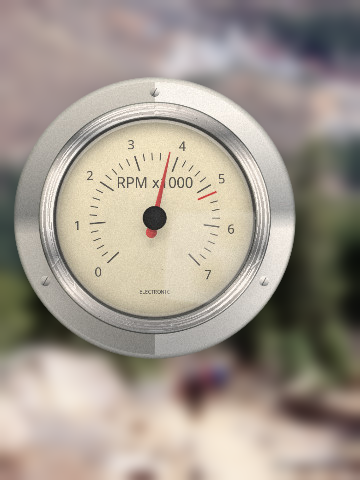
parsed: rpm 3800
